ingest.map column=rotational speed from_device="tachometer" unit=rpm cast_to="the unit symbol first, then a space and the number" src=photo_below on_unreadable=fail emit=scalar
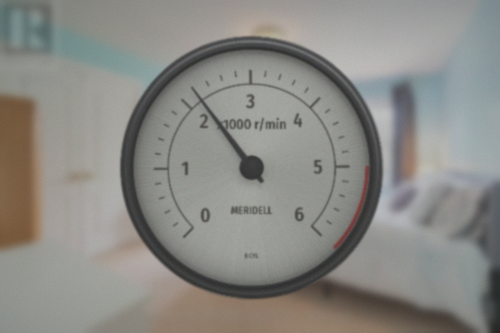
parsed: rpm 2200
